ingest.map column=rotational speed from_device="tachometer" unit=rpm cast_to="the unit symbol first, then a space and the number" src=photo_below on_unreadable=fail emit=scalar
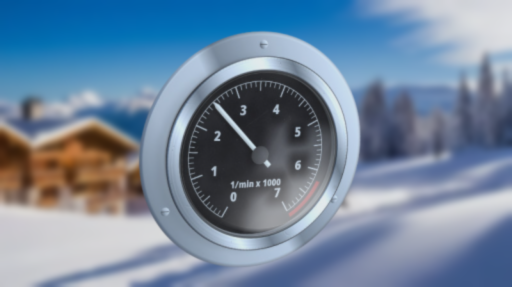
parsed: rpm 2500
